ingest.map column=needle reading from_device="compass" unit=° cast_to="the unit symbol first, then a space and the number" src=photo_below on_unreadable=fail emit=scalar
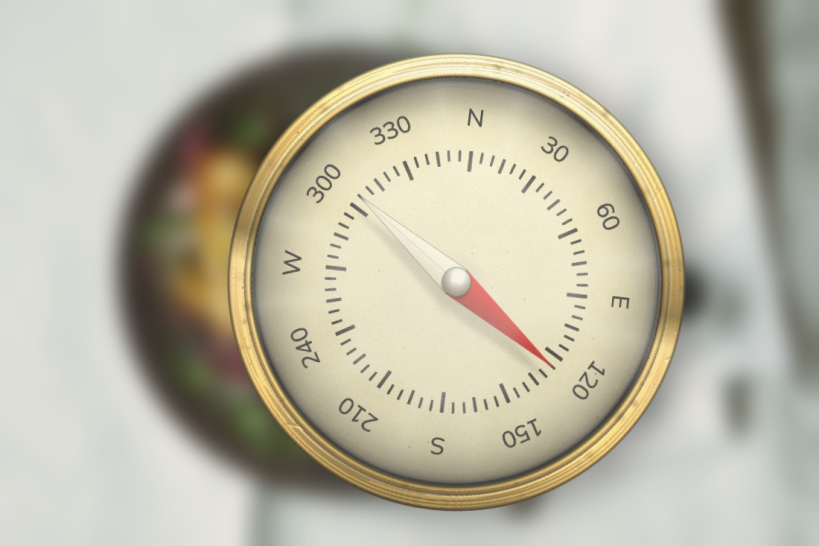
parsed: ° 125
